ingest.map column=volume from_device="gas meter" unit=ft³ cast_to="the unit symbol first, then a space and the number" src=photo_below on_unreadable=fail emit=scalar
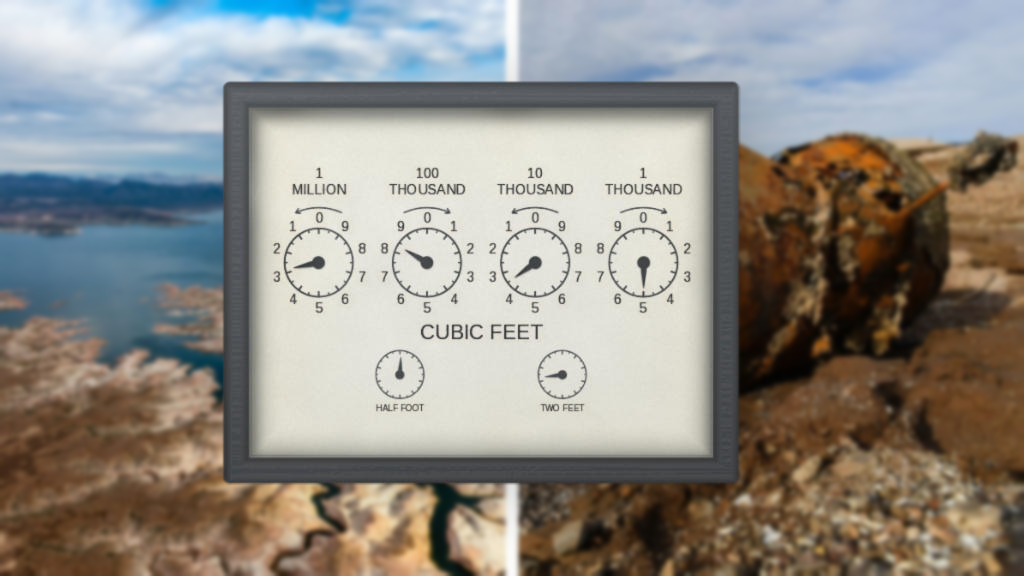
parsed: ft³ 283500
